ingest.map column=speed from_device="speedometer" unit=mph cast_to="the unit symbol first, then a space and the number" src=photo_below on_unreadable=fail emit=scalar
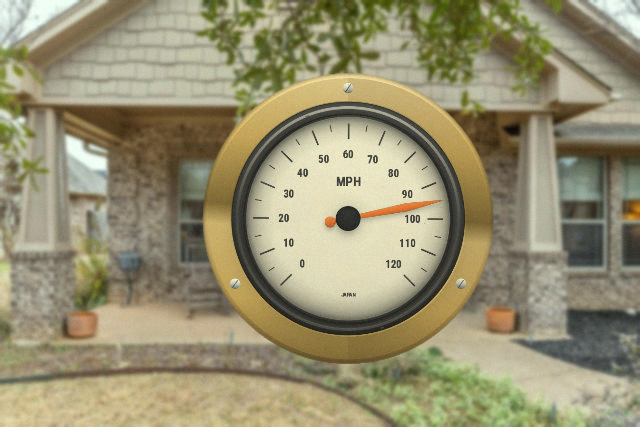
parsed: mph 95
